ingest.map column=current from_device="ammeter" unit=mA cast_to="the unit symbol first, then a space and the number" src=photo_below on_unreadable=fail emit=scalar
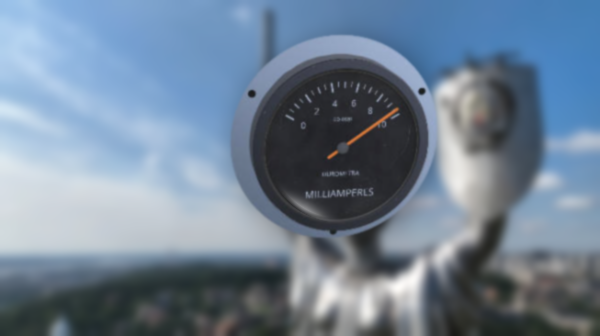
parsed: mA 9.5
